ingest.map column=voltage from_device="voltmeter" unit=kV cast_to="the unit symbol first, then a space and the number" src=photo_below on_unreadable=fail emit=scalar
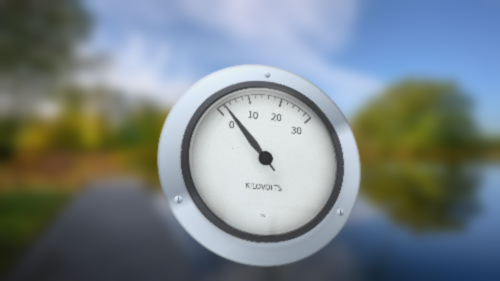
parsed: kV 2
